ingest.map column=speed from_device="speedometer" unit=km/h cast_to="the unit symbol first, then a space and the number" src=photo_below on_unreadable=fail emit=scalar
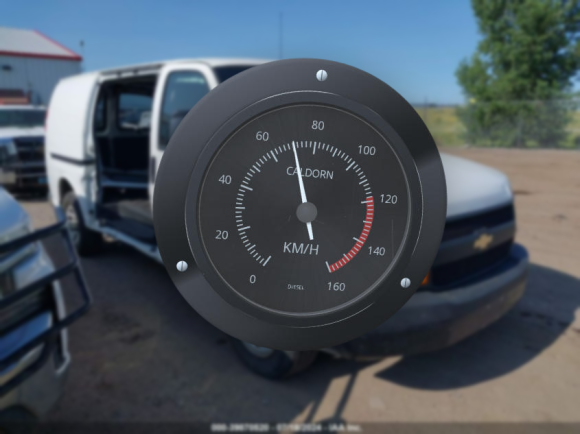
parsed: km/h 70
